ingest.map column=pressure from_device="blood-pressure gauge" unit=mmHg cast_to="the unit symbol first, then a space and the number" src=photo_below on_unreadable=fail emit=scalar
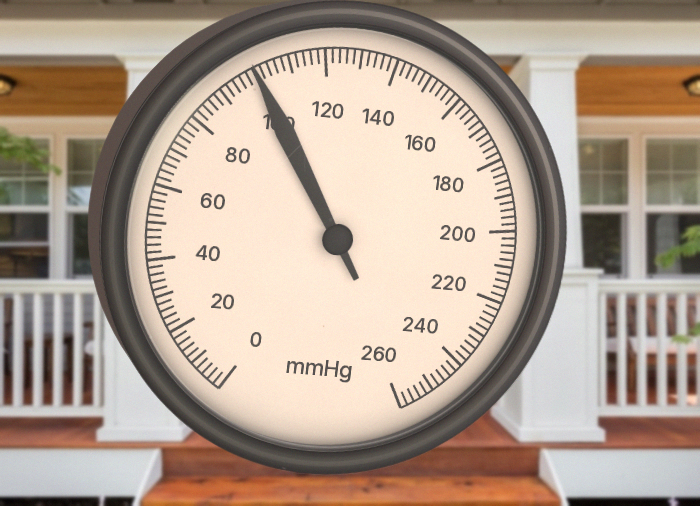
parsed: mmHg 100
